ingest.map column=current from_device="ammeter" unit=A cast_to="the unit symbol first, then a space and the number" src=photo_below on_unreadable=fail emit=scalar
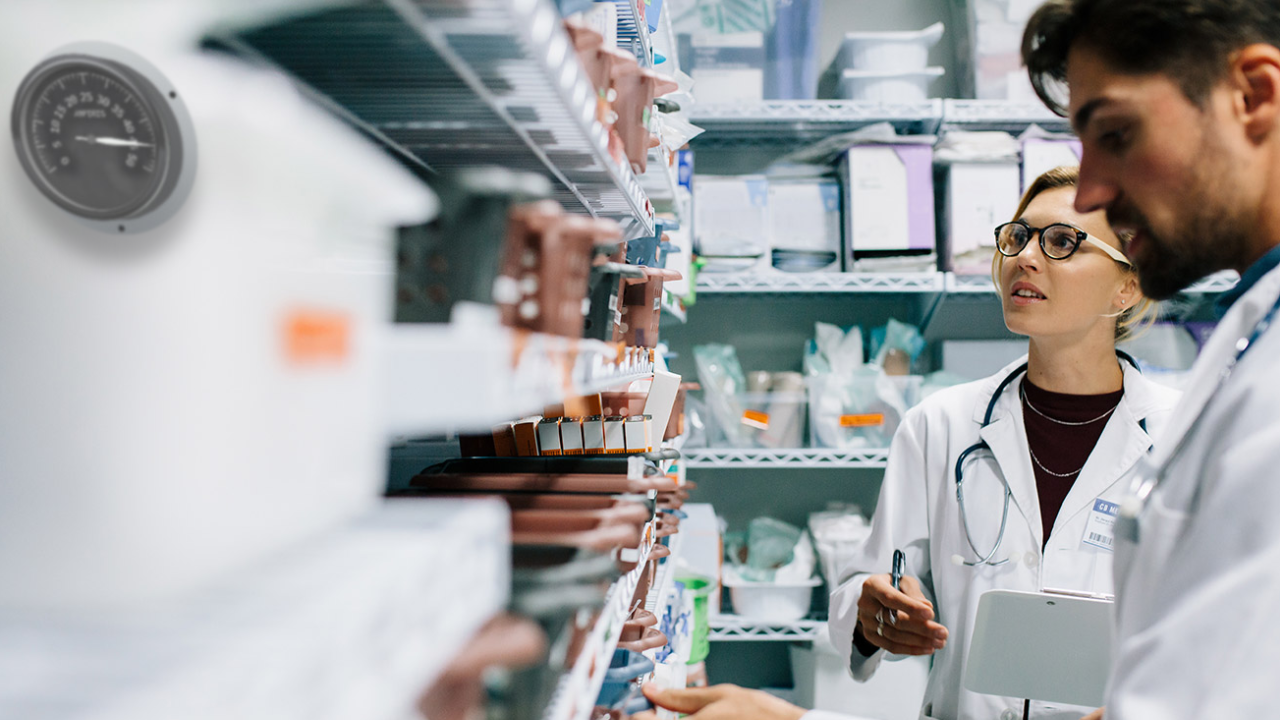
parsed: A 45
